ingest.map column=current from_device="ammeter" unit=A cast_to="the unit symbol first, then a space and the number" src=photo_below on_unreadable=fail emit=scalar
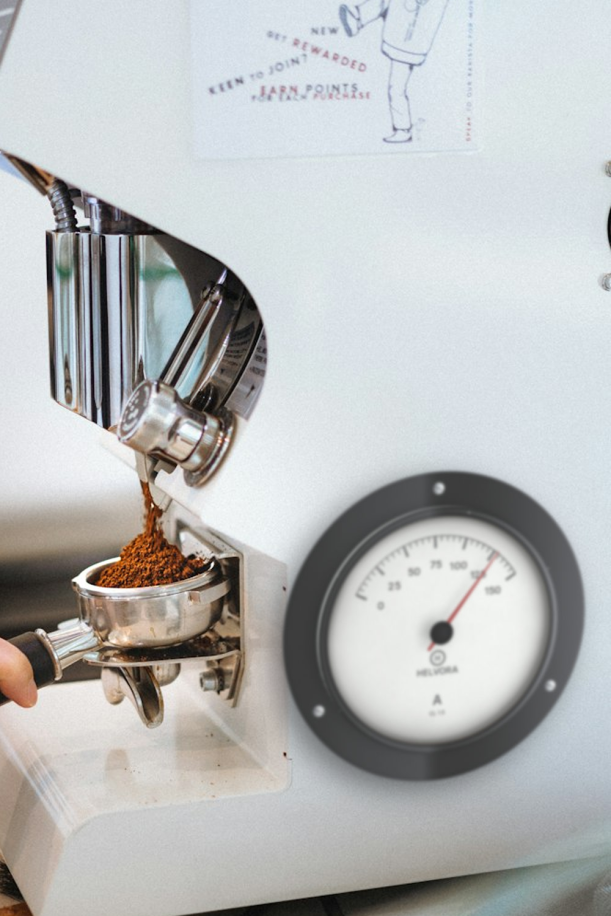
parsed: A 125
